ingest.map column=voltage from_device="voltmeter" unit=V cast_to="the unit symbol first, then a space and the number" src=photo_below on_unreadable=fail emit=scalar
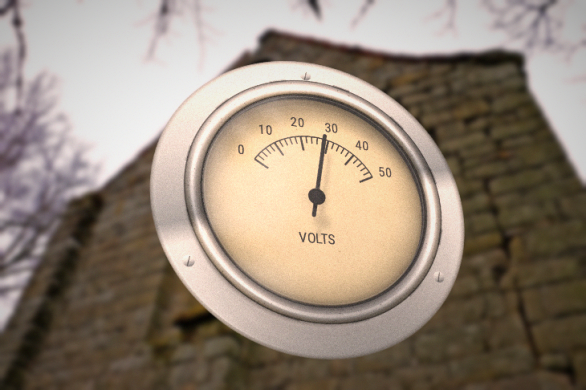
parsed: V 28
